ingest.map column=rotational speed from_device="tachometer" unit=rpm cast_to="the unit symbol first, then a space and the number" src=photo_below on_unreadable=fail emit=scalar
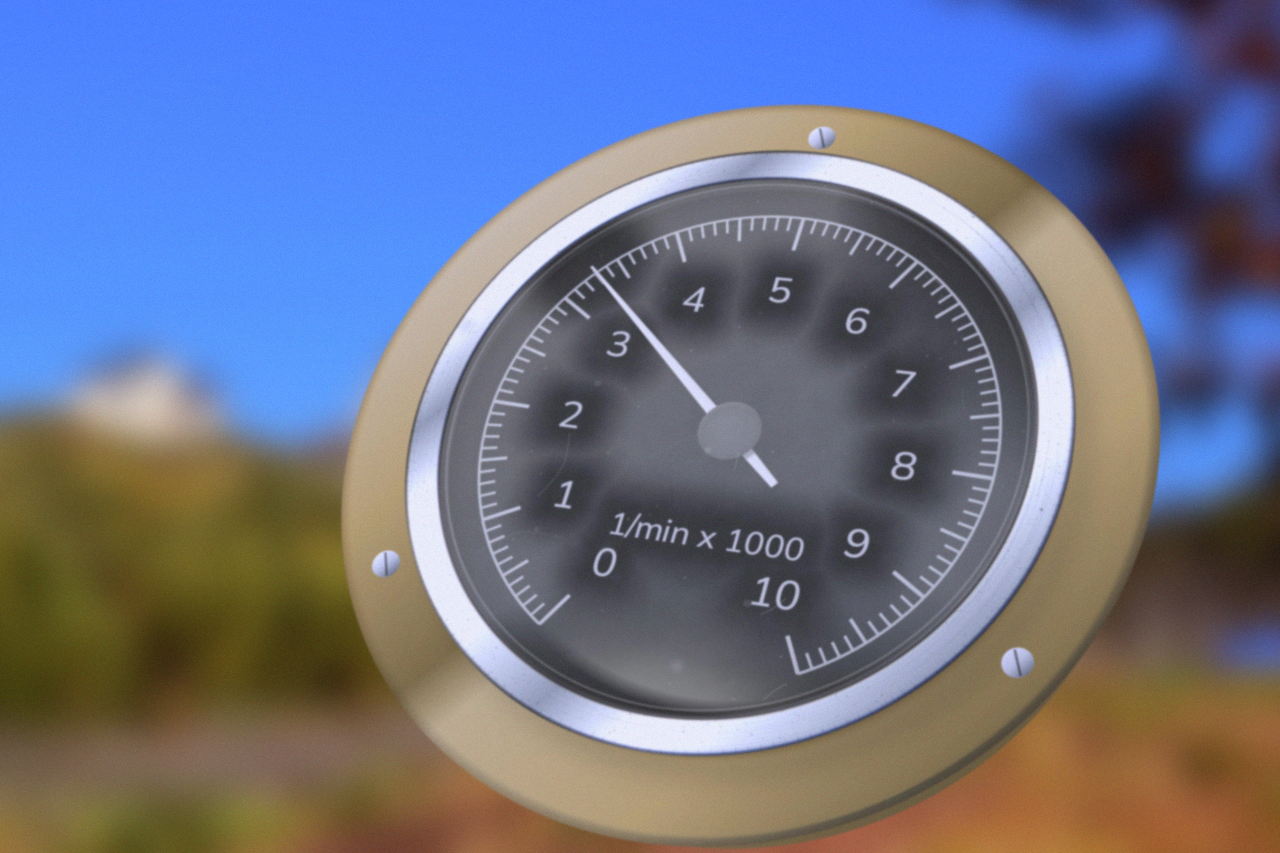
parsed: rpm 3300
